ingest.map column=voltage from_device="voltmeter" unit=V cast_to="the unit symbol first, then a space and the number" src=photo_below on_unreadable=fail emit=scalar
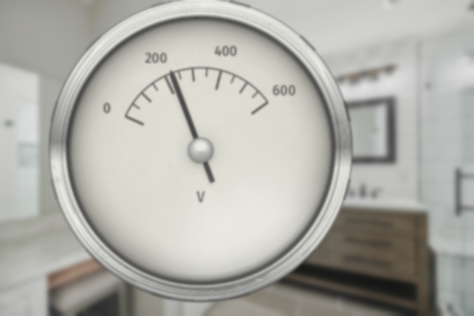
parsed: V 225
